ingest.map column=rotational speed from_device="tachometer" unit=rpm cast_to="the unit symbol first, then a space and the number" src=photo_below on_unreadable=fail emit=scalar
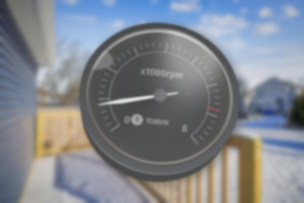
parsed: rpm 800
